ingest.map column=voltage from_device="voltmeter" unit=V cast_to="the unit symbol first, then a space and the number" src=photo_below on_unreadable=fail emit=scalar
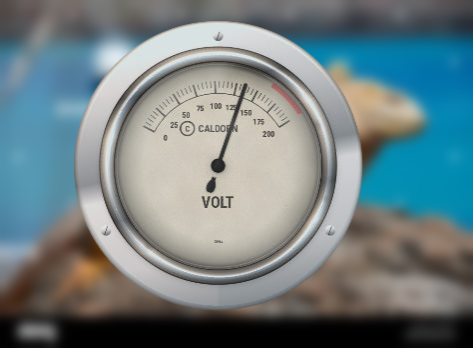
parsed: V 135
